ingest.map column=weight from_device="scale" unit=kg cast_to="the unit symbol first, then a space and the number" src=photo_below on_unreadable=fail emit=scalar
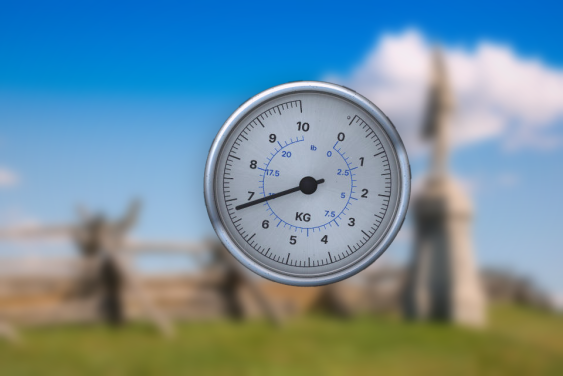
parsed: kg 6.8
